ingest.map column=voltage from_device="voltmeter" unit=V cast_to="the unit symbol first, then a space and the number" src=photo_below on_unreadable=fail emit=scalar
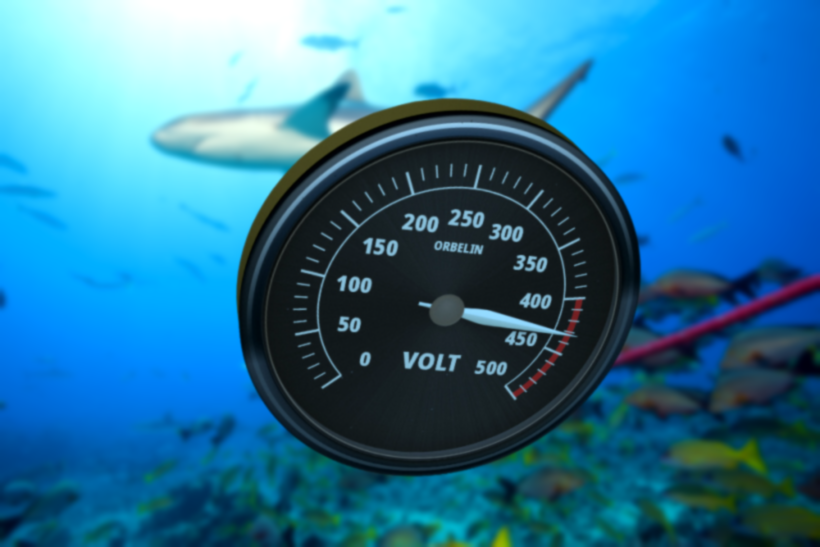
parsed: V 430
